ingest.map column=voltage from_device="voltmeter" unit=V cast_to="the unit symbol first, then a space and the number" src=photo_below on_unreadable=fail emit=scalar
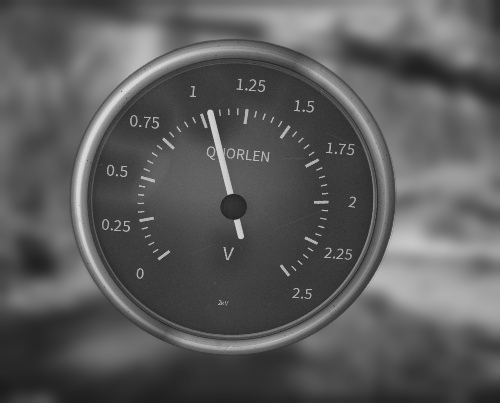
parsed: V 1.05
